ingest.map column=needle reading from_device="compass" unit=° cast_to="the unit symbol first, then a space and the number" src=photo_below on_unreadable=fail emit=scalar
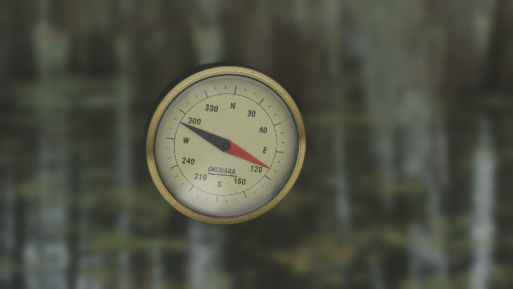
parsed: ° 110
